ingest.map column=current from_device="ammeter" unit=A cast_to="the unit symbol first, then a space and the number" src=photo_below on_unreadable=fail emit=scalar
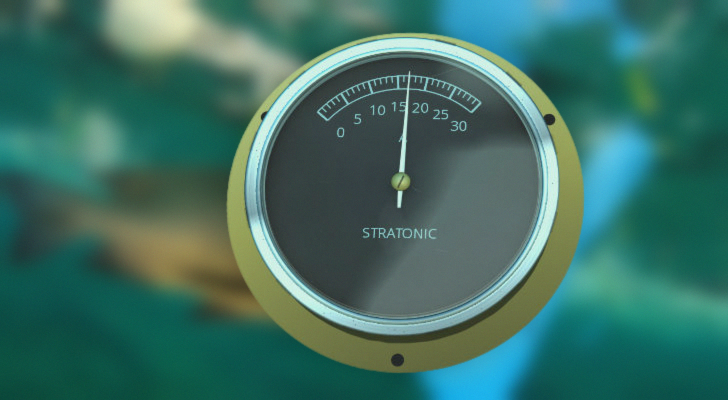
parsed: A 17
